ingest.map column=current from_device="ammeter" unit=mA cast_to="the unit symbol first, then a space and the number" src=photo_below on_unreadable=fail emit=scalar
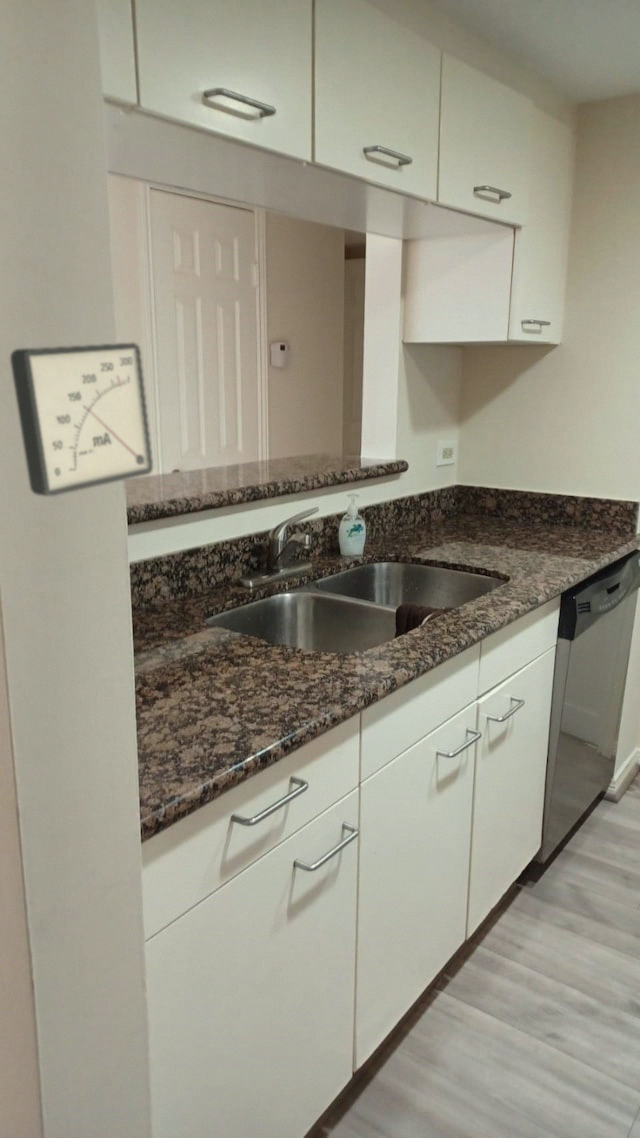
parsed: mA 150
